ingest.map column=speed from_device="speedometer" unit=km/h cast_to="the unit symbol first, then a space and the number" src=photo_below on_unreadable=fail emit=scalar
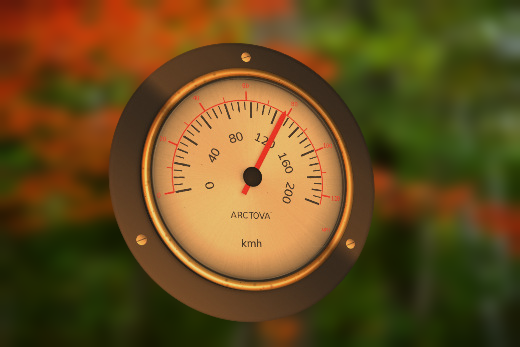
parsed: km/h 125
